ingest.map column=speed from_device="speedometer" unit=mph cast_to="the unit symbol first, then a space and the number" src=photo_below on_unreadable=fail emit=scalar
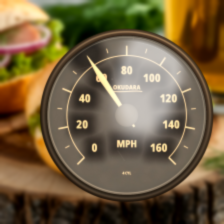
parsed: mph 60
